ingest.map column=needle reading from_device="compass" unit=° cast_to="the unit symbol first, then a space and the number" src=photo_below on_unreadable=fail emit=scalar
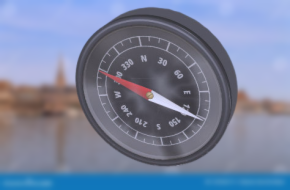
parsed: ° 300
